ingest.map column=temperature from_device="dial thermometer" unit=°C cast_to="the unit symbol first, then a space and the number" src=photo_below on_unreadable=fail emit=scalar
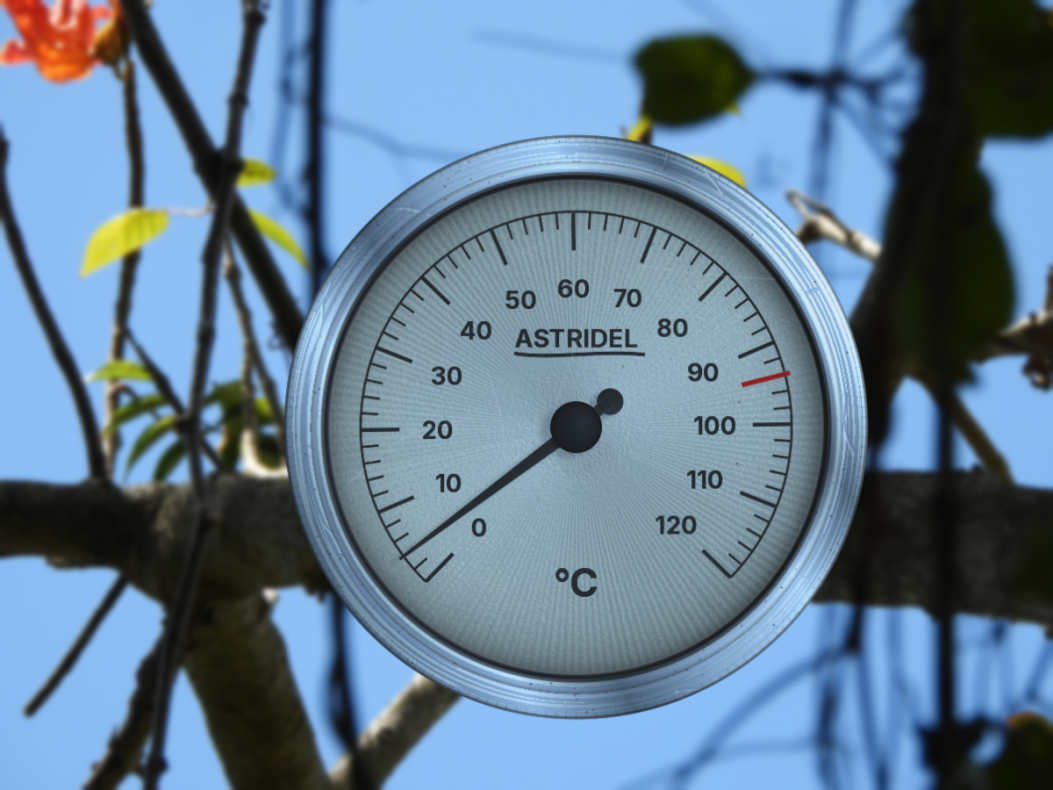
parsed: °C 4
